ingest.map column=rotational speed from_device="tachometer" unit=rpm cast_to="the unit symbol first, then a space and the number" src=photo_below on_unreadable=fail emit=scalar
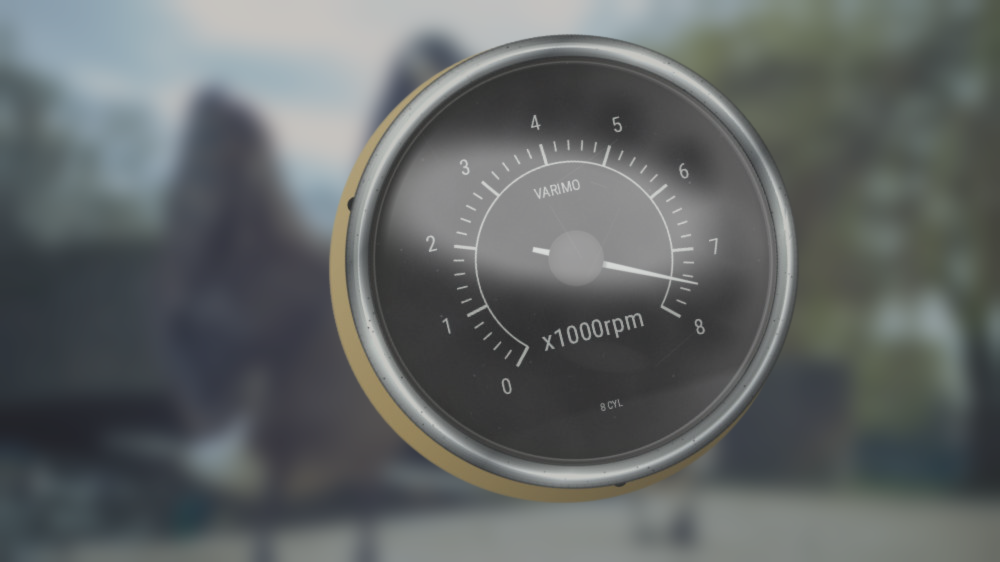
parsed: rpm 7500
